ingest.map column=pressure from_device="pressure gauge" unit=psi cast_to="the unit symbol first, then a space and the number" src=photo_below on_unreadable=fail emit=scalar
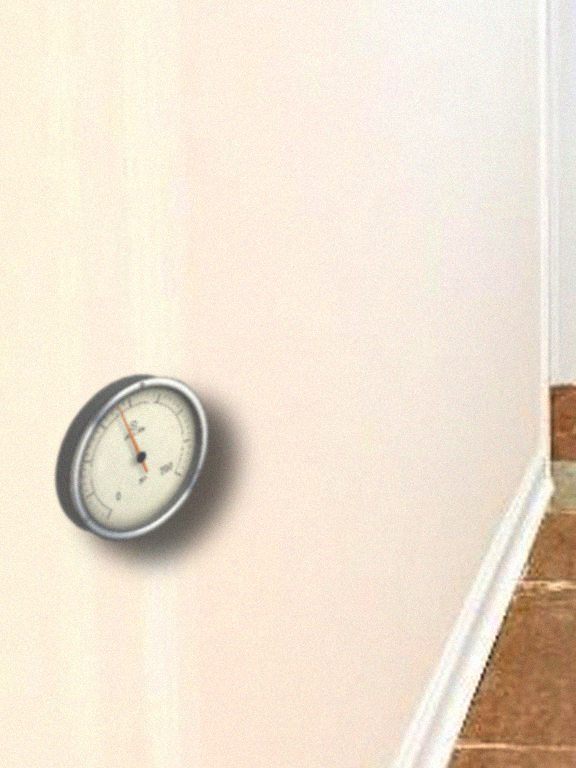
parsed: psi 90
